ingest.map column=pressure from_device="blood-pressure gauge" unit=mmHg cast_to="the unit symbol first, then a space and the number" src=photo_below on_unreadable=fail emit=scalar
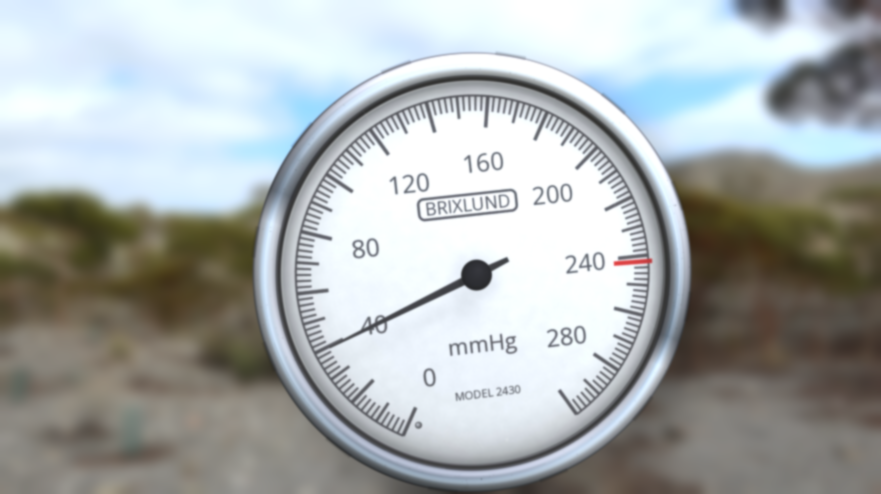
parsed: mmHg 40
